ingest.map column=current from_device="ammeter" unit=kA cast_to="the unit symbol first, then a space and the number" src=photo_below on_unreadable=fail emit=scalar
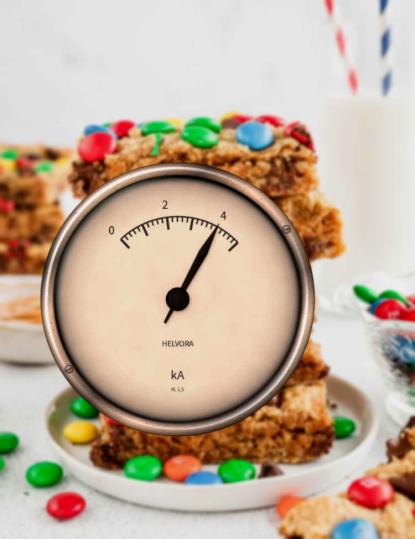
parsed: kA 4
